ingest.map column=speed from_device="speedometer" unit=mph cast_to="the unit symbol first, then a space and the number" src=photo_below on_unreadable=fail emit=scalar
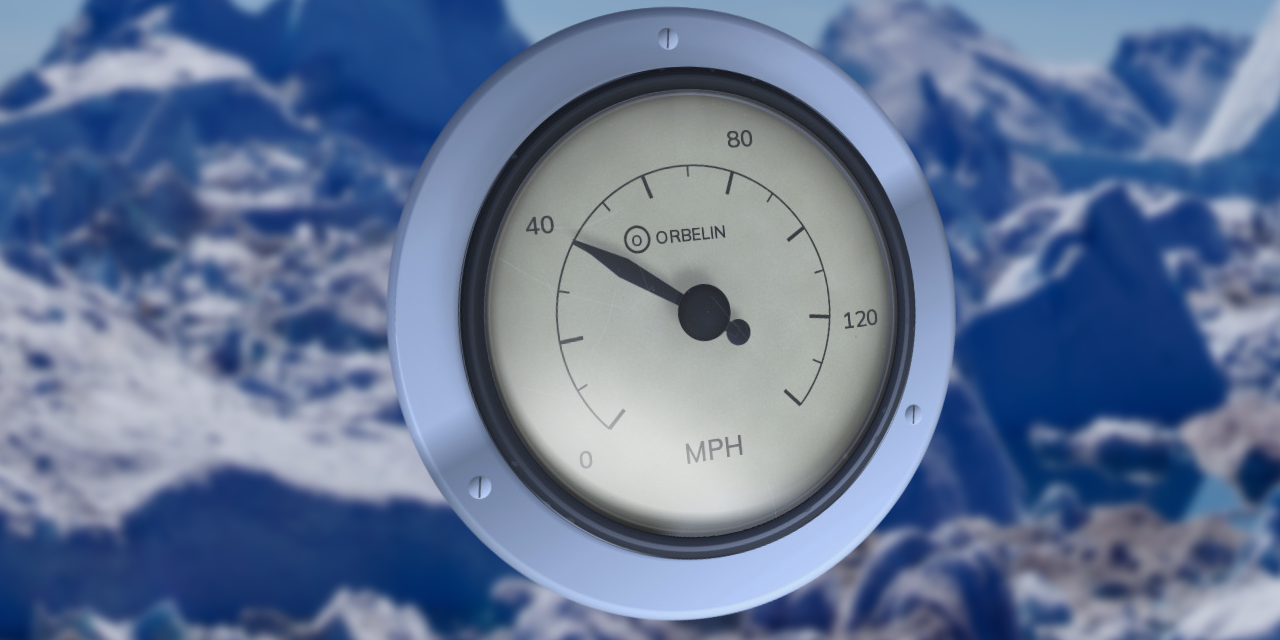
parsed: mph 40
